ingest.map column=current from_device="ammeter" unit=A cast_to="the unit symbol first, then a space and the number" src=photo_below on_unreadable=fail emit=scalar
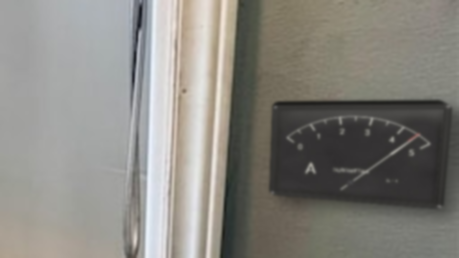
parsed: A 4.5
